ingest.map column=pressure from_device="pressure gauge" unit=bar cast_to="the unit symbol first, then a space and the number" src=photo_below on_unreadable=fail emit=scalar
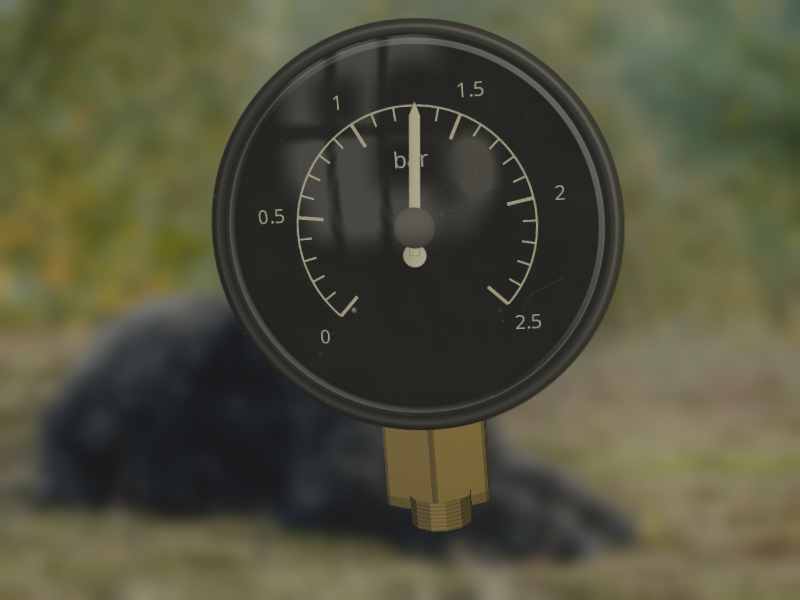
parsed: bar 1.3
